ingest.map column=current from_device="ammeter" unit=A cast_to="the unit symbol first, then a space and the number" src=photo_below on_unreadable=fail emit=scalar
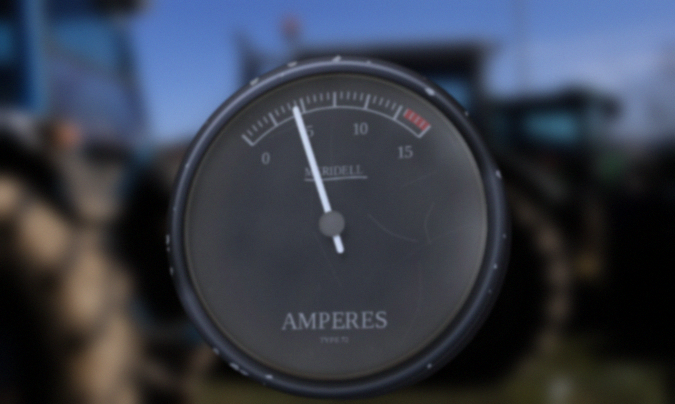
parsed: A 4.5
